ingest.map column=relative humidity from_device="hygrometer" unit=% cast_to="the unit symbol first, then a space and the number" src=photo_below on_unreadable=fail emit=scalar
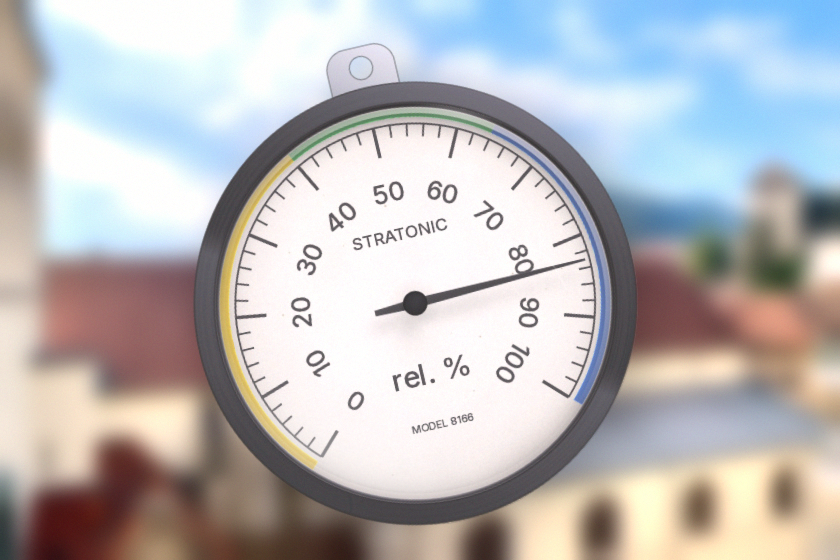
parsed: % 83
